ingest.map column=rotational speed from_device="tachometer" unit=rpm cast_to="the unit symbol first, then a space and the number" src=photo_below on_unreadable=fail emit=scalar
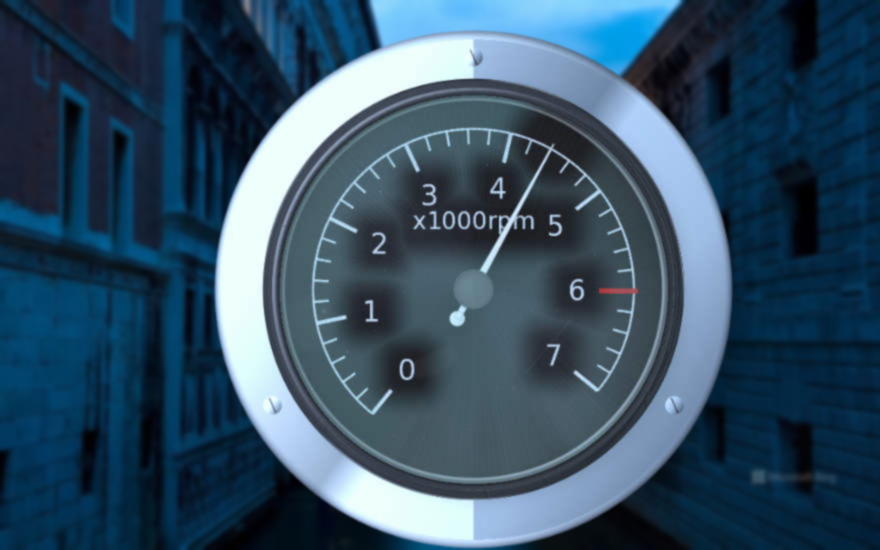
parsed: rpm 4400
